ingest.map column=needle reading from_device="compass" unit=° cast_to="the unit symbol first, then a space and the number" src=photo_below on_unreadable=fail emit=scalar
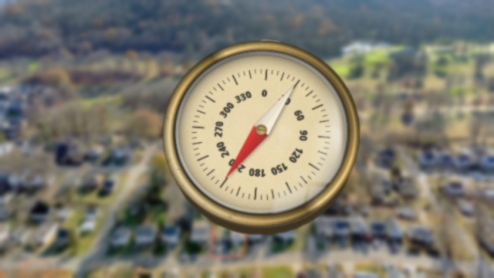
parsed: ° 210
